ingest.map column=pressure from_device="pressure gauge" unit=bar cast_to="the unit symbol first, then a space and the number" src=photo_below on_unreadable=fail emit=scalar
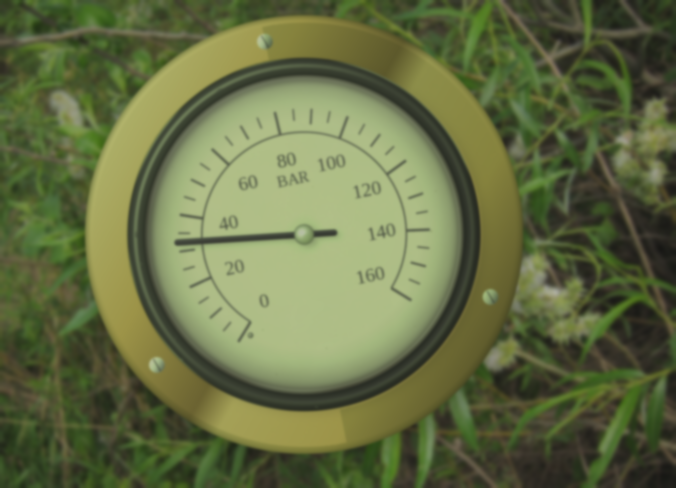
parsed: bar 32.5
